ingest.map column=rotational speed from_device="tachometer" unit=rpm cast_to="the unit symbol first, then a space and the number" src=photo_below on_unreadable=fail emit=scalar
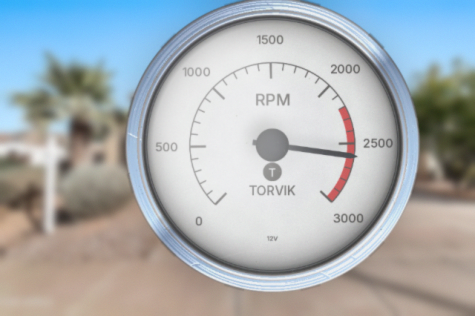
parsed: rpm 2600
